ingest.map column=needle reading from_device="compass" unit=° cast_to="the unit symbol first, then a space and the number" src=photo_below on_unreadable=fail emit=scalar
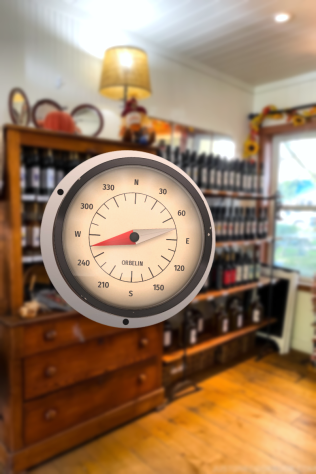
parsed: ° 255
